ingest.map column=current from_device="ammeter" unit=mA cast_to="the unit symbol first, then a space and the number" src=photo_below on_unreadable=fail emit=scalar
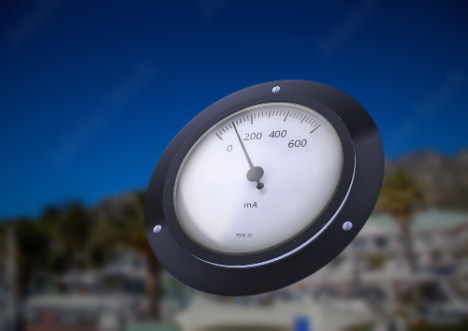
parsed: mA 100
